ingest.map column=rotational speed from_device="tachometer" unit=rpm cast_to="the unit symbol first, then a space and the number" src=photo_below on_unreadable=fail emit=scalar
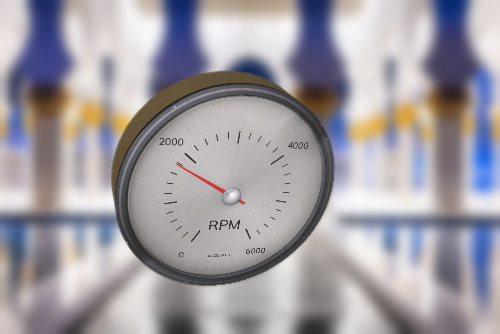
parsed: rpm 1800
